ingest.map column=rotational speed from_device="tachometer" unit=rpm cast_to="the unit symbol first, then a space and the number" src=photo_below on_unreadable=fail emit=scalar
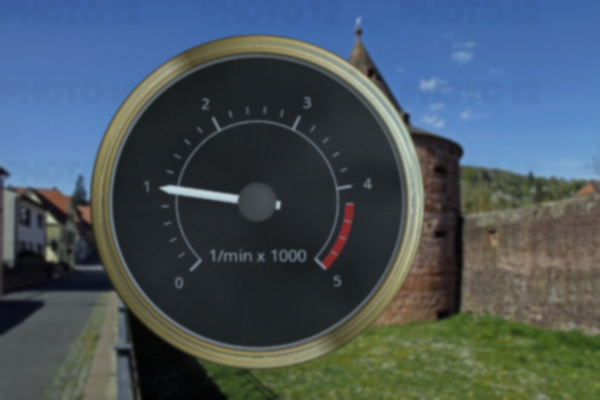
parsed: rpm 1000
